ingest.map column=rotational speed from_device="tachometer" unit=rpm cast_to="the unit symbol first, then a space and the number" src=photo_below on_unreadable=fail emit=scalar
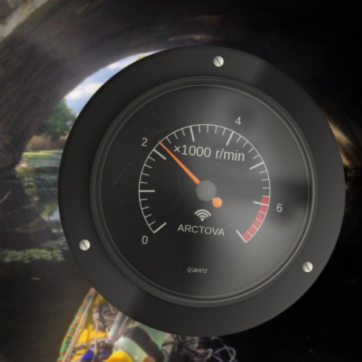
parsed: rpm 2200
